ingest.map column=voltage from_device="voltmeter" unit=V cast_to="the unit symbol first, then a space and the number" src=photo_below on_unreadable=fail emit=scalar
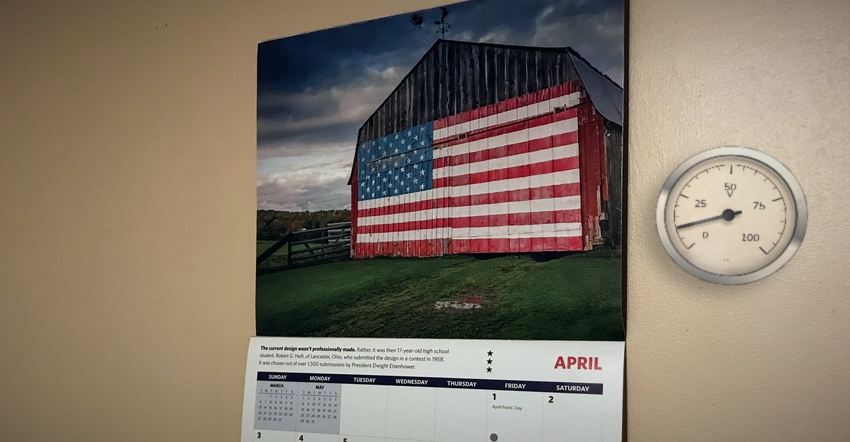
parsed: V 10
